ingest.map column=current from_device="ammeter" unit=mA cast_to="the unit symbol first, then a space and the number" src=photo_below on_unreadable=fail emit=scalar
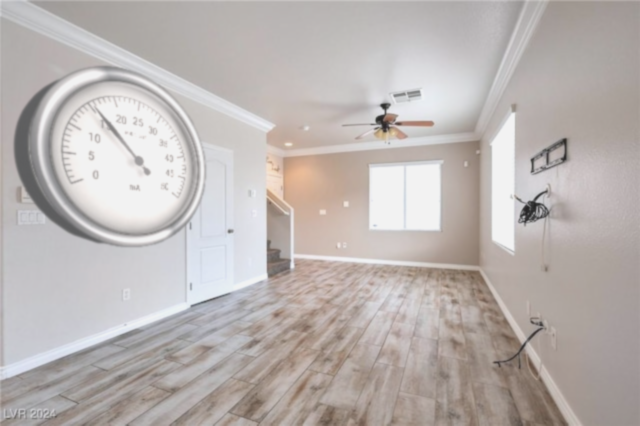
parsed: mA 15
